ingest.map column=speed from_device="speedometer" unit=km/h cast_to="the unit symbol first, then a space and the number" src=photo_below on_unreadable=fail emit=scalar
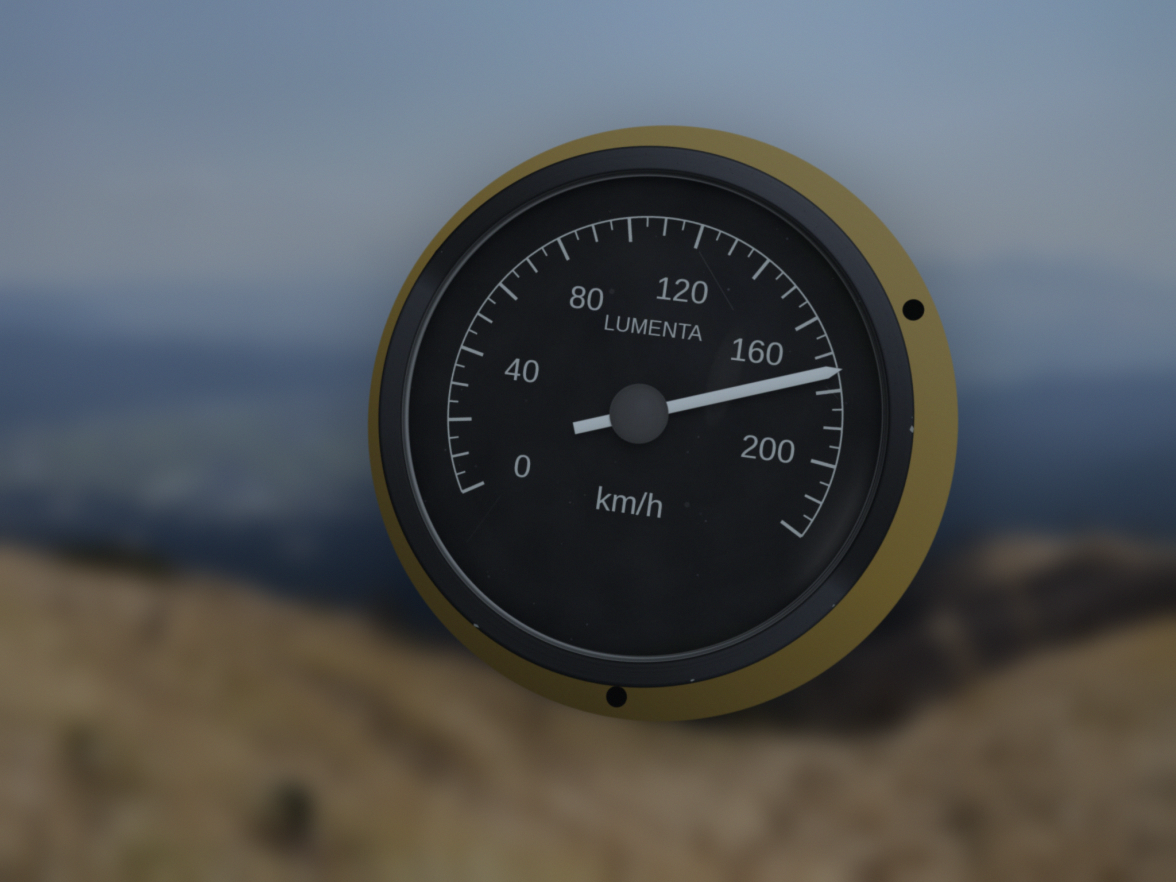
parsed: km/h 175
